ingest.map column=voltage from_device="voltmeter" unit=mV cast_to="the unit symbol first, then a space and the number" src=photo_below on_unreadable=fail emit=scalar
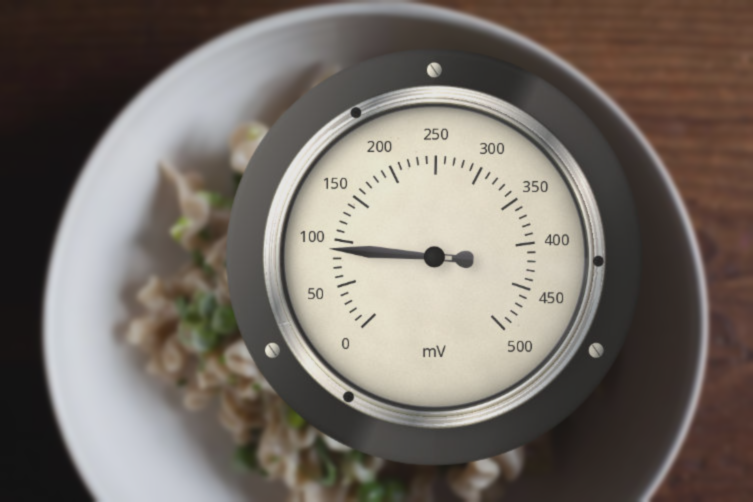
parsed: mV 90
